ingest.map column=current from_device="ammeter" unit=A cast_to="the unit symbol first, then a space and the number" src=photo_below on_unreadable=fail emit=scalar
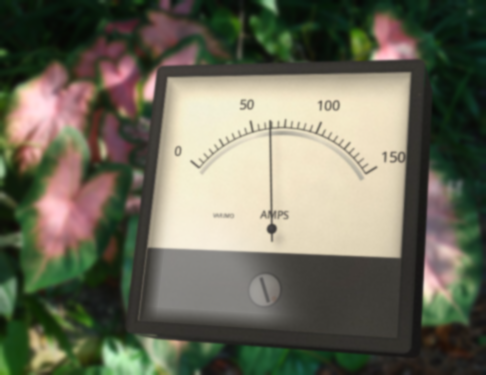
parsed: A 65
